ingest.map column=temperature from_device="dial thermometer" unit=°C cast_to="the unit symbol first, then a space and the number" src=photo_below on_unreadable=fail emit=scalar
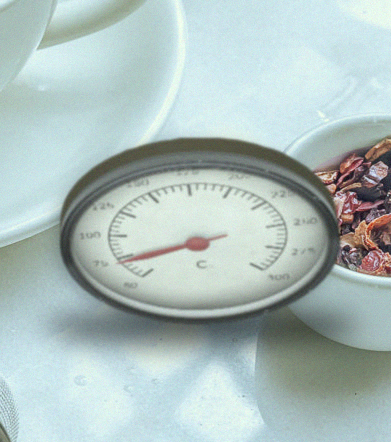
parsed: °C 75
